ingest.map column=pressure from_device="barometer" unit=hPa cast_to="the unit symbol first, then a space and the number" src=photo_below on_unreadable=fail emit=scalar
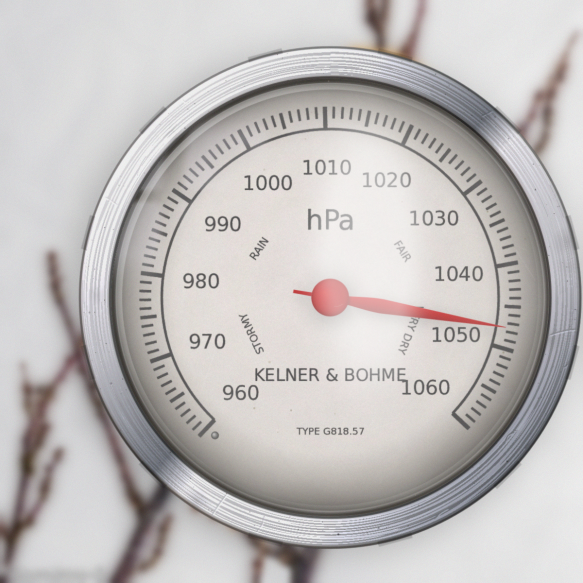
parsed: hPa 1047.5
